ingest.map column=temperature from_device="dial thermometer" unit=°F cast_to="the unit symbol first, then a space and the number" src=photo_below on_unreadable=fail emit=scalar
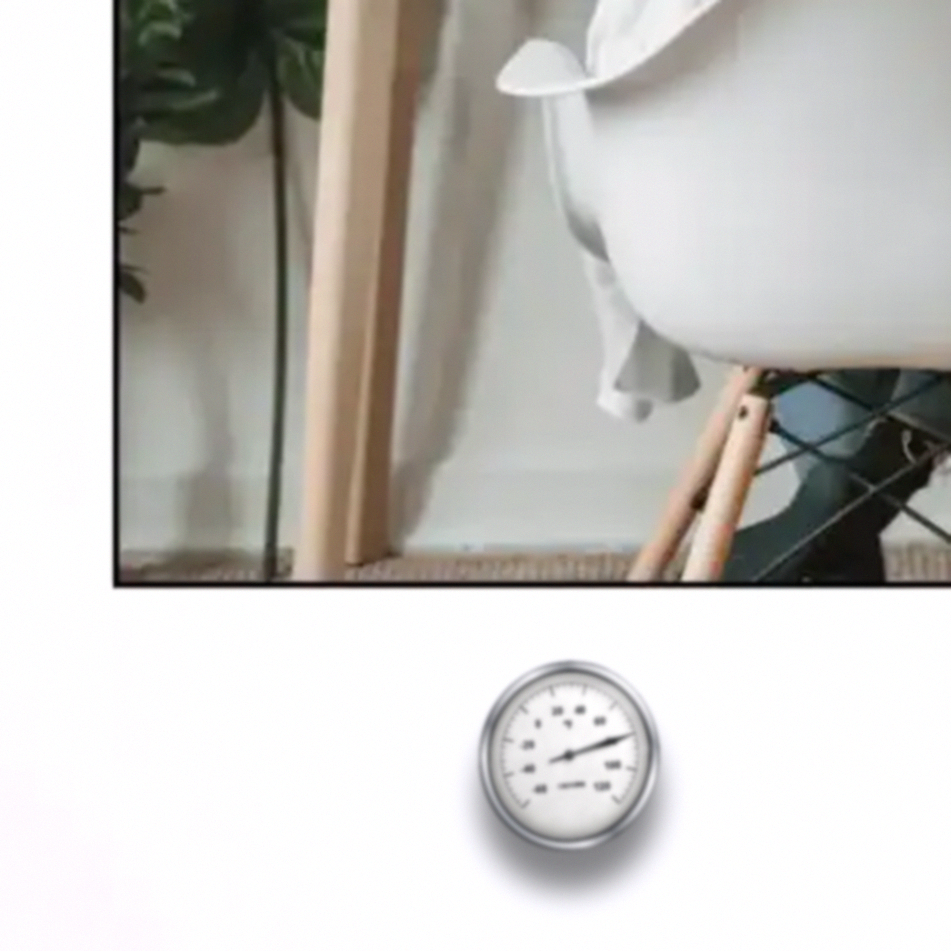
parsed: °F 80
